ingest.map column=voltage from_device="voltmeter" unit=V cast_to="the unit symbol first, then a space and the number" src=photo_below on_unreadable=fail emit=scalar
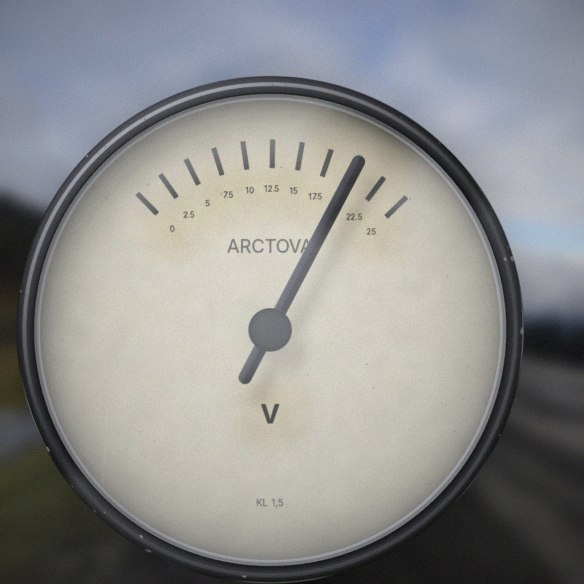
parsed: V 20
